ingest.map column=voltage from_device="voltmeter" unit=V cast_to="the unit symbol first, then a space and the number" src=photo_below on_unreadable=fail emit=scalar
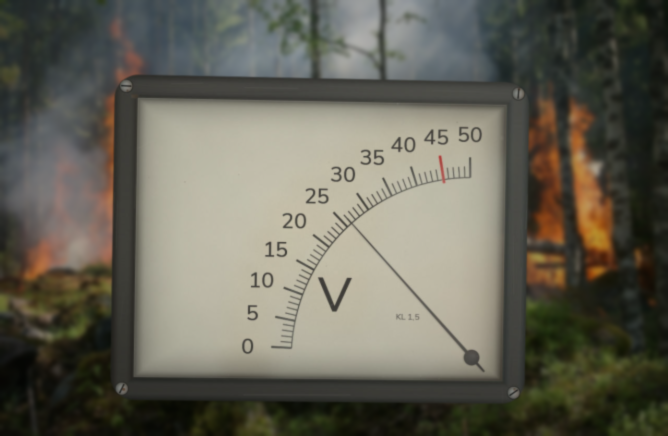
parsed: V 26
